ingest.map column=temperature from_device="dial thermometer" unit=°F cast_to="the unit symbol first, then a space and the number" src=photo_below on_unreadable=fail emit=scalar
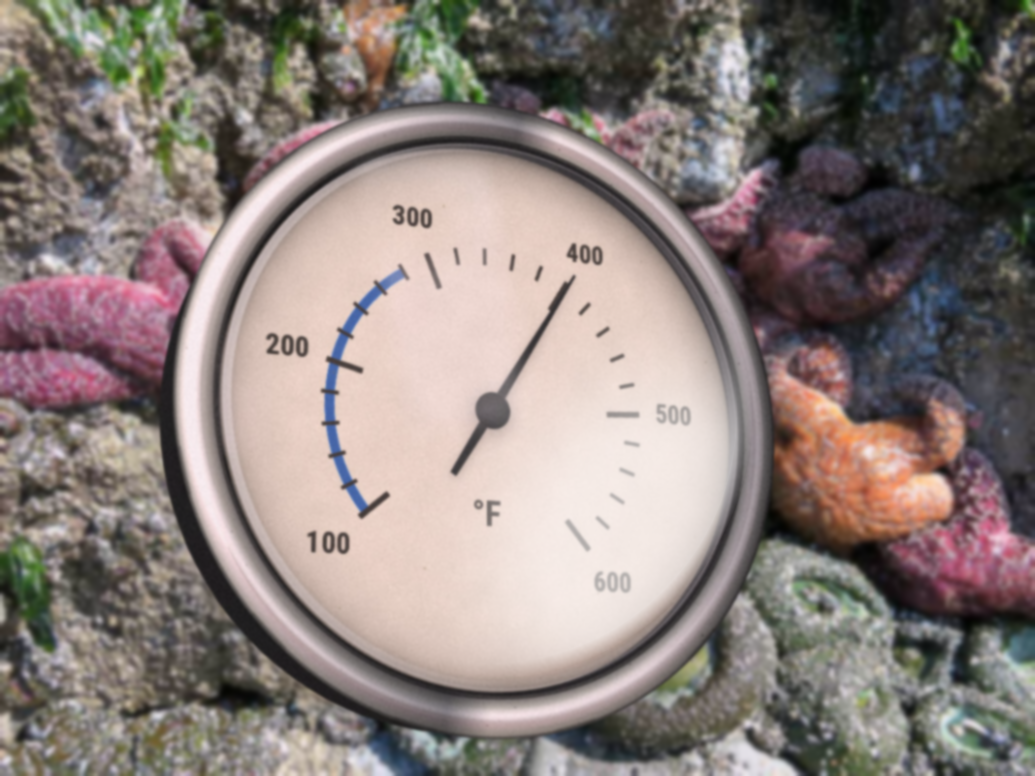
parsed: °F 400
